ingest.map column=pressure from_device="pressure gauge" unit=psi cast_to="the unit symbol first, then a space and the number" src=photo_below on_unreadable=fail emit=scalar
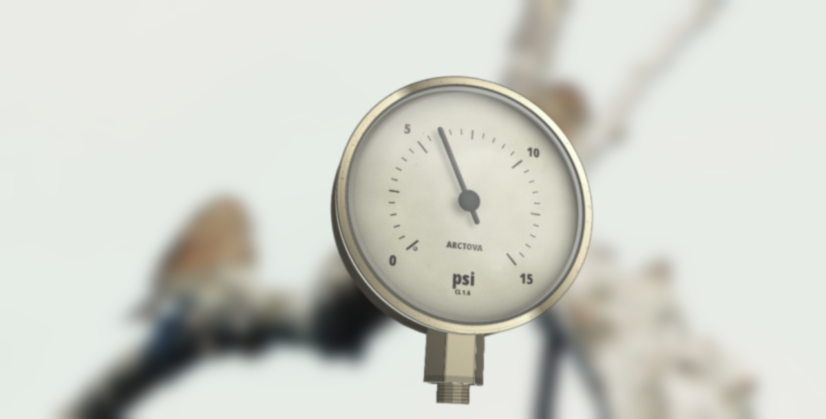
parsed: psi 6
